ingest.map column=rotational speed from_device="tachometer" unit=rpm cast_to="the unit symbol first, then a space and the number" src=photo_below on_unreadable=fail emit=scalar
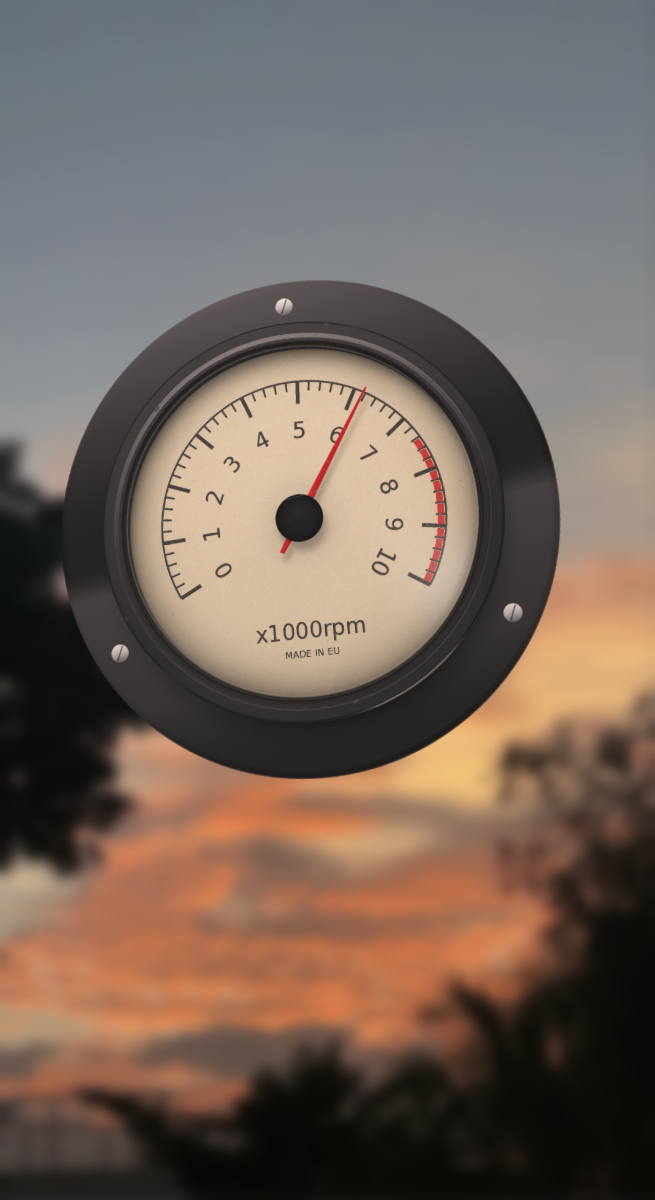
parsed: rpm 6200
